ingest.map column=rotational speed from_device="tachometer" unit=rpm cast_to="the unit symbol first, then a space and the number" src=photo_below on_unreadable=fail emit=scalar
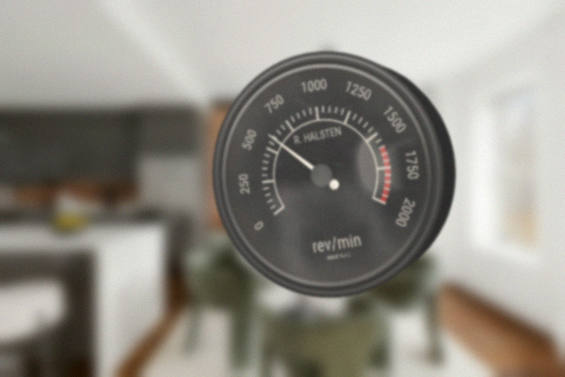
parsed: rpm 600
